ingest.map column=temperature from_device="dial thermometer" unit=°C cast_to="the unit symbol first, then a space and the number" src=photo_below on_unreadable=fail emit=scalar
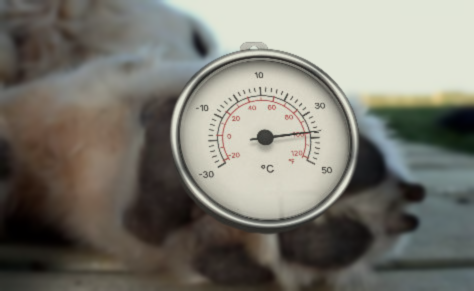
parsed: °C 38
